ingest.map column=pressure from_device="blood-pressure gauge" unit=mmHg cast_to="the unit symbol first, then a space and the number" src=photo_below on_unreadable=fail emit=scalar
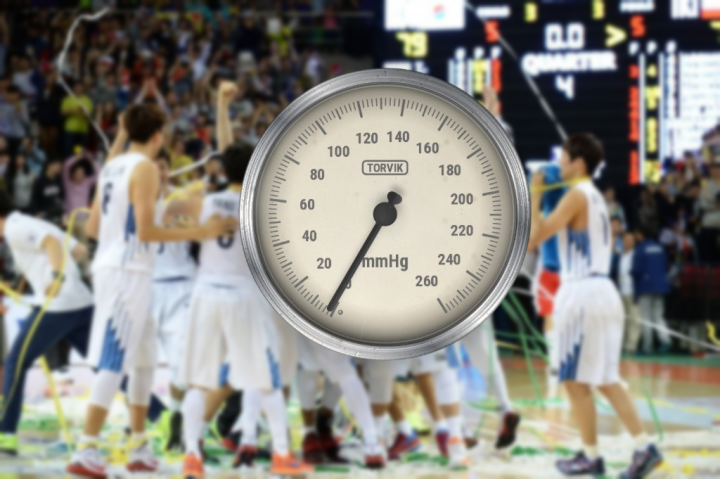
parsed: mmHg 2
